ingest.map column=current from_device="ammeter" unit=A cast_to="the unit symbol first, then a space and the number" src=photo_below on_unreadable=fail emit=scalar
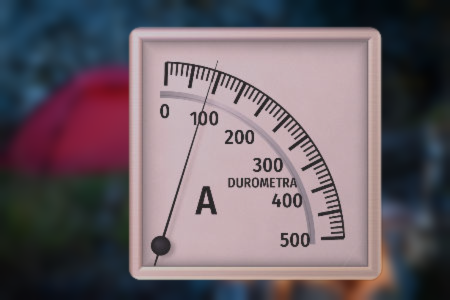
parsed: A 90
